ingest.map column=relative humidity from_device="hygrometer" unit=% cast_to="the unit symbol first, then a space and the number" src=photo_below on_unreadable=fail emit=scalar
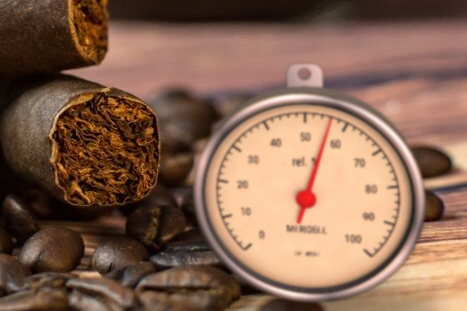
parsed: % 56
